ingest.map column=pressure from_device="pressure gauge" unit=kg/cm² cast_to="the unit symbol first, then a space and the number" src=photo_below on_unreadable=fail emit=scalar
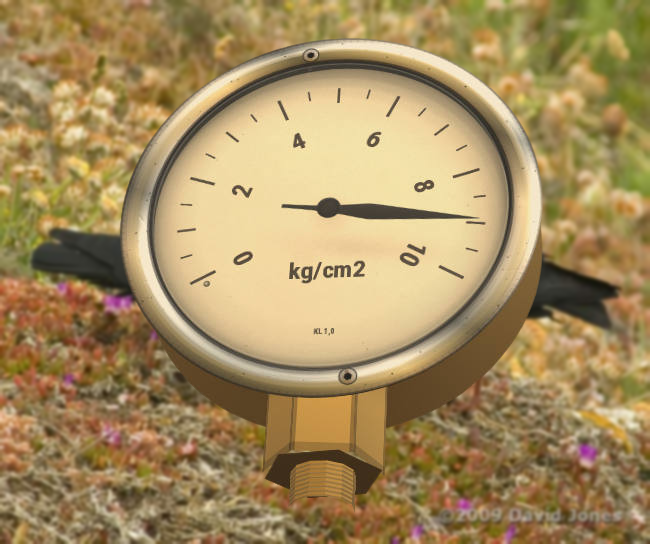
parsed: kg/cm² 9
